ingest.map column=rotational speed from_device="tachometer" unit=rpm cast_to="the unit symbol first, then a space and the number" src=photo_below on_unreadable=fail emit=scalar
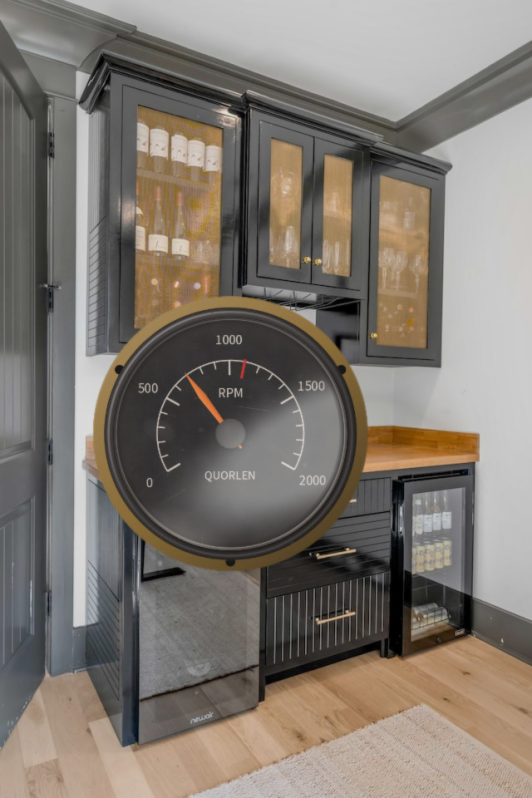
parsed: rpm 700
